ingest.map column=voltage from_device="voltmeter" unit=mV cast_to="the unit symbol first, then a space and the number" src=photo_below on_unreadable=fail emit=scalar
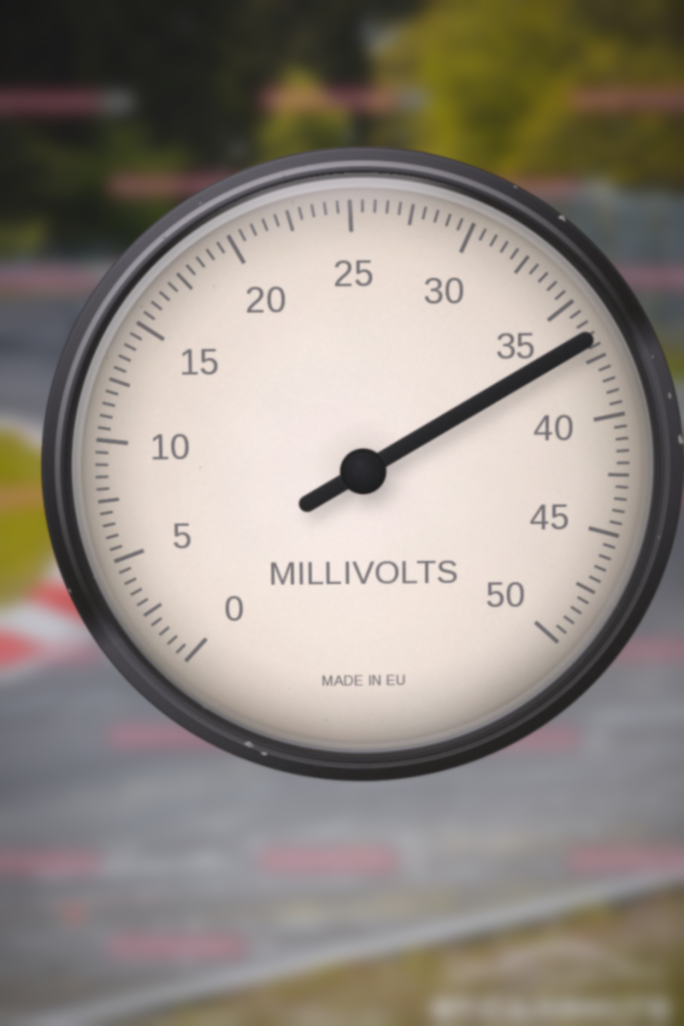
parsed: mV 36.5
